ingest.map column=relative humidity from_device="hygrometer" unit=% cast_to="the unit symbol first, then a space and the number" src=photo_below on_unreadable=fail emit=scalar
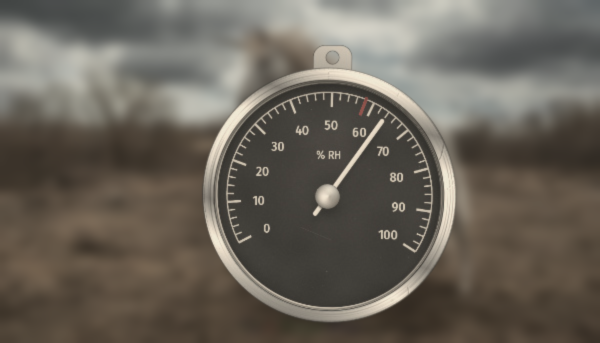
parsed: % 64
